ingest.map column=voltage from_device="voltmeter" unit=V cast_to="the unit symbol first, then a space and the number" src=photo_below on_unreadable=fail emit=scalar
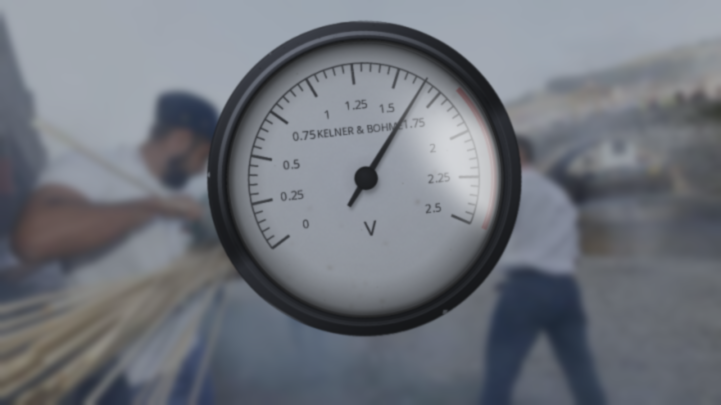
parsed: V 1.65
